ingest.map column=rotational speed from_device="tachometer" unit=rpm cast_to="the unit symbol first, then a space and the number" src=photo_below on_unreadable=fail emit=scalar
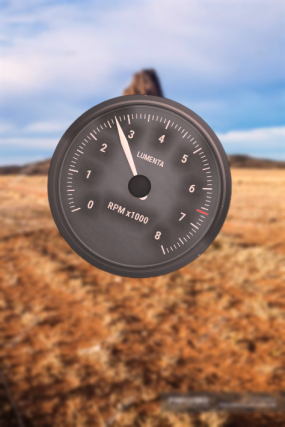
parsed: rpm 2700
